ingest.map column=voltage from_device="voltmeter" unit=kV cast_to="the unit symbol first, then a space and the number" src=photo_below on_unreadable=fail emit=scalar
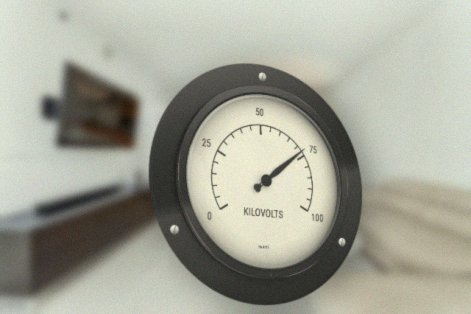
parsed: kV 72.5
